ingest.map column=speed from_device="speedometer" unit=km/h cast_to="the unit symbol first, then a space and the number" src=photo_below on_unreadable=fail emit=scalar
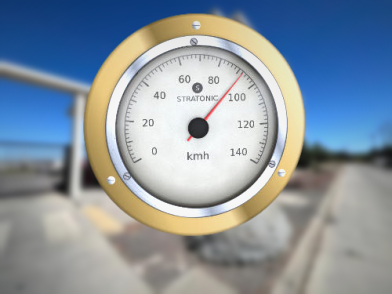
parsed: km/h 92
